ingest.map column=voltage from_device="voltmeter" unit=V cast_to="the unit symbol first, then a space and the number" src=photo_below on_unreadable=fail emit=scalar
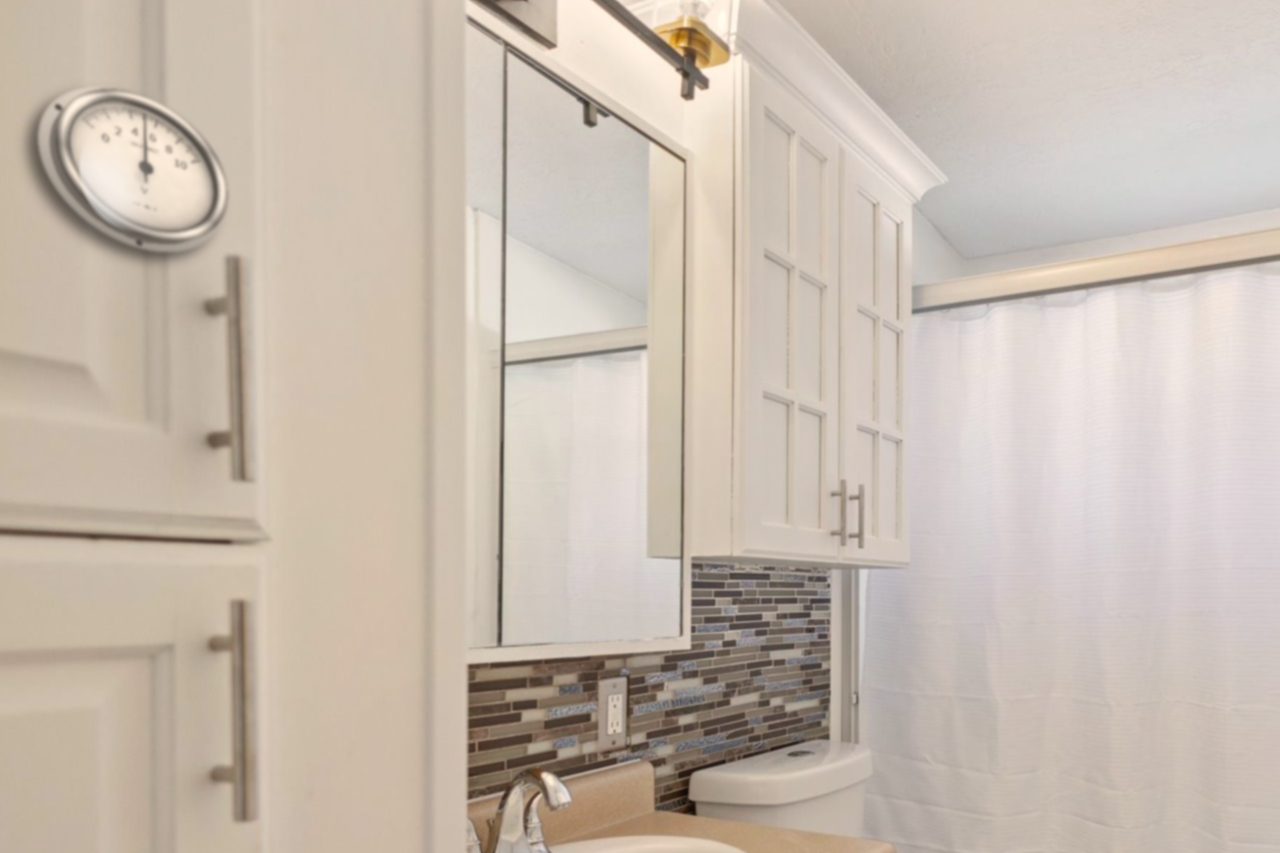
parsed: V 5
